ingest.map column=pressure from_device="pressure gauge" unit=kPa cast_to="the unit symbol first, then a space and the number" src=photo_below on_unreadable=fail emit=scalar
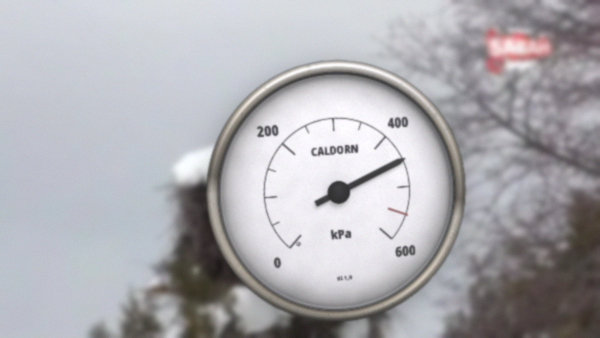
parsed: kPa 450
